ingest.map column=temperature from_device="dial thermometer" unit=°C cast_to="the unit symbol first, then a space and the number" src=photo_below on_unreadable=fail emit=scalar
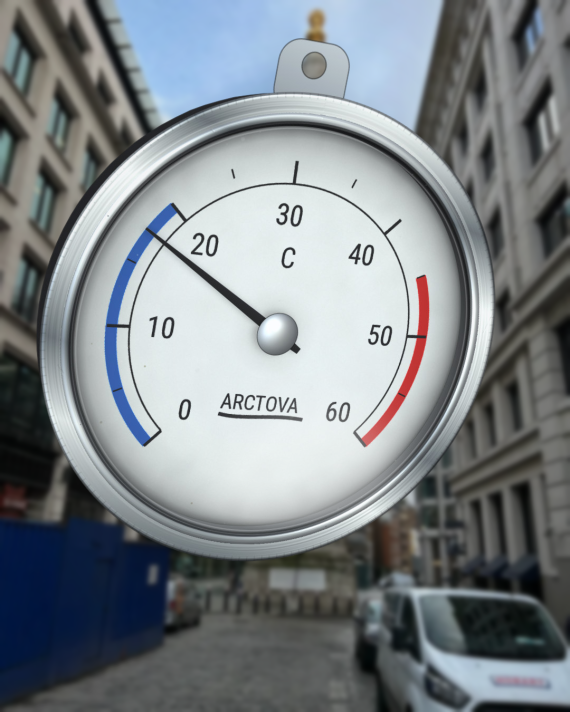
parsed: °C 17.5
